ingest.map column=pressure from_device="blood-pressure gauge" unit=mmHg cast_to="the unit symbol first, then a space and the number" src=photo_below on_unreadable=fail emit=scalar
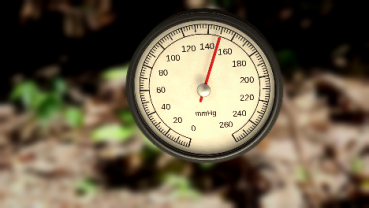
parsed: mmHg 150
